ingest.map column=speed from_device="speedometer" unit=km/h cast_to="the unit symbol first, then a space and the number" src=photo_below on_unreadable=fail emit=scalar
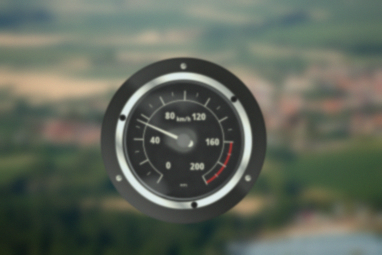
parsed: km/h 55
